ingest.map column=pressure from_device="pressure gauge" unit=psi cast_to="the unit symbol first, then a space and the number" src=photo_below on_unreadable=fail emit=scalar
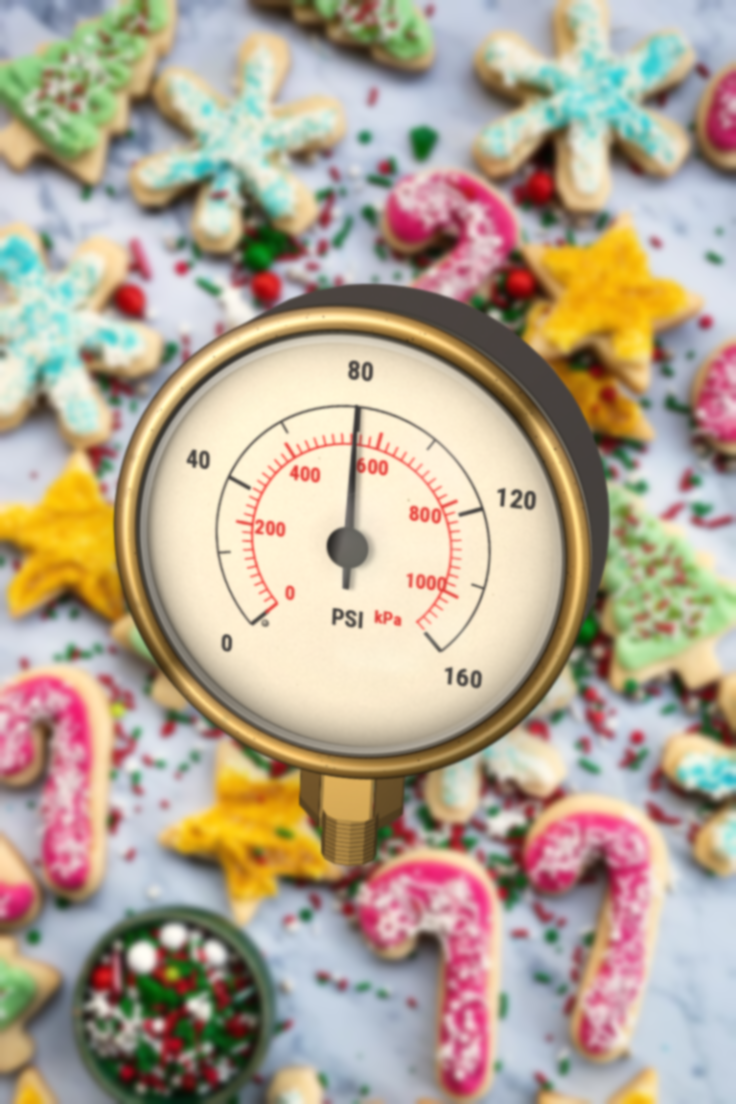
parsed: psi 80
